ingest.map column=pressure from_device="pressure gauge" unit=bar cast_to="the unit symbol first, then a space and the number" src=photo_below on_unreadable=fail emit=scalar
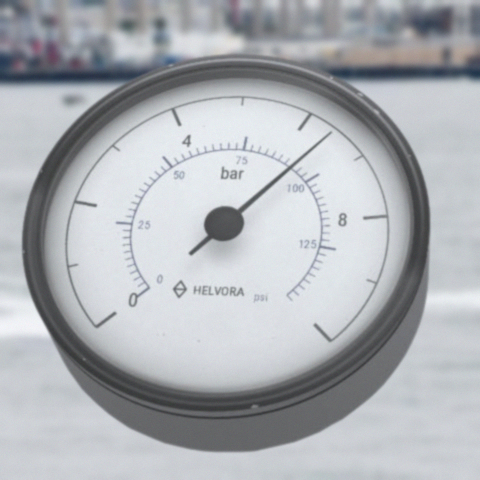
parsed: bar 6.5
